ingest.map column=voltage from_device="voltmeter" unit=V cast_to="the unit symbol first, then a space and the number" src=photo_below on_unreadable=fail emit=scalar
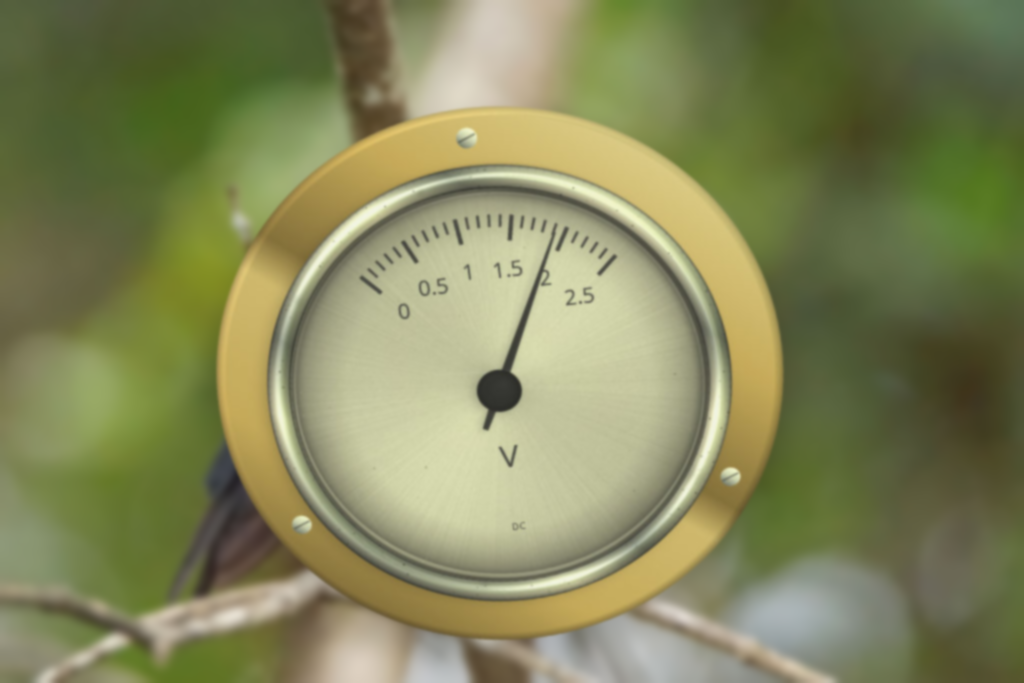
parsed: V 1.9
